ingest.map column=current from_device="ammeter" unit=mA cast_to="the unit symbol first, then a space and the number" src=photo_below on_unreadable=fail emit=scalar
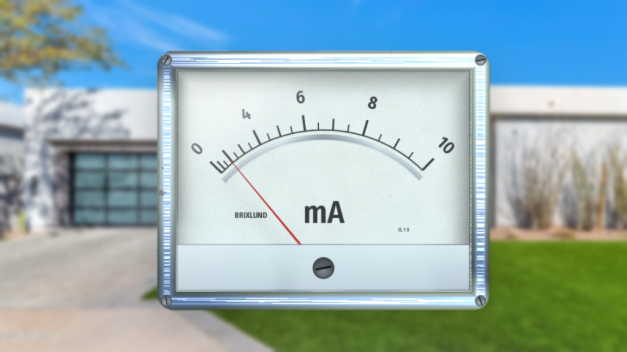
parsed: mA 2
